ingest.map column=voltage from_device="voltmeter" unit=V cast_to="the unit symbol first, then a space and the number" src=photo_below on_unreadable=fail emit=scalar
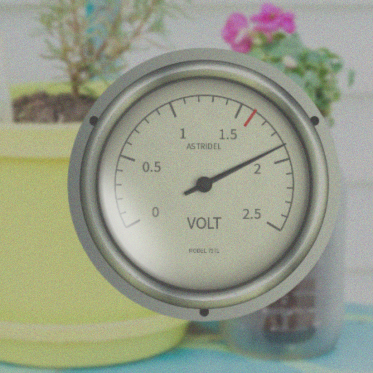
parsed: V 1.9
